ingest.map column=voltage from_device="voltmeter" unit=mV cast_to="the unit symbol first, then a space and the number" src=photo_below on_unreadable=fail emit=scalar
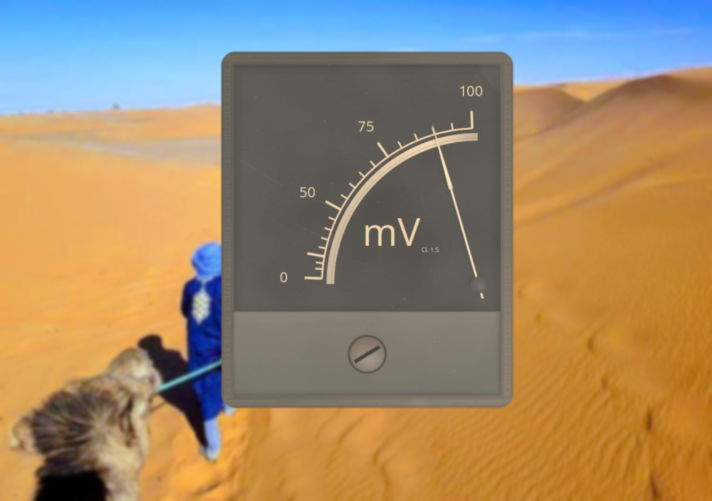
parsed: mV 90
